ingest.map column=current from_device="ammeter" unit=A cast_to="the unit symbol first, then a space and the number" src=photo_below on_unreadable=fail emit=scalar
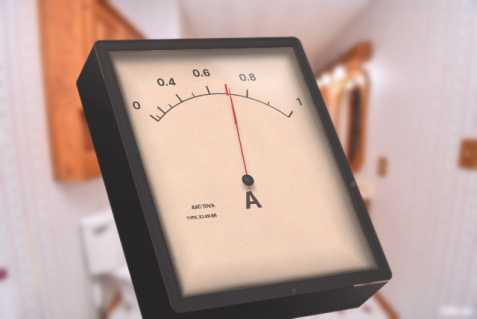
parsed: A 0.7
